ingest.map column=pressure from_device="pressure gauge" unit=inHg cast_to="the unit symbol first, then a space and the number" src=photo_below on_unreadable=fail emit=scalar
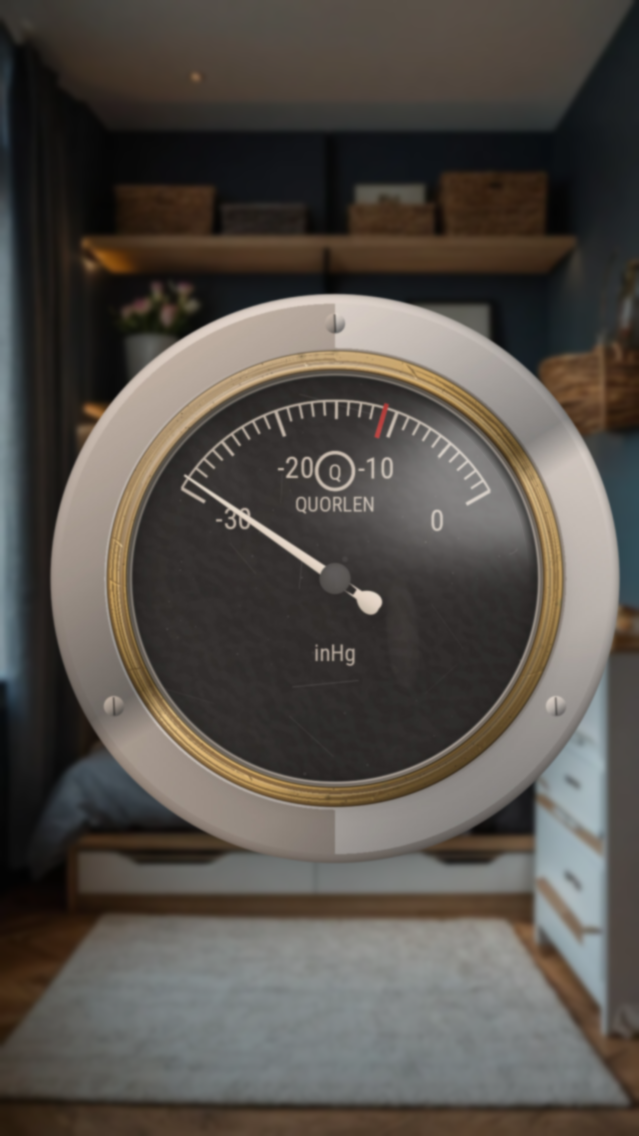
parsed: inHg -29
